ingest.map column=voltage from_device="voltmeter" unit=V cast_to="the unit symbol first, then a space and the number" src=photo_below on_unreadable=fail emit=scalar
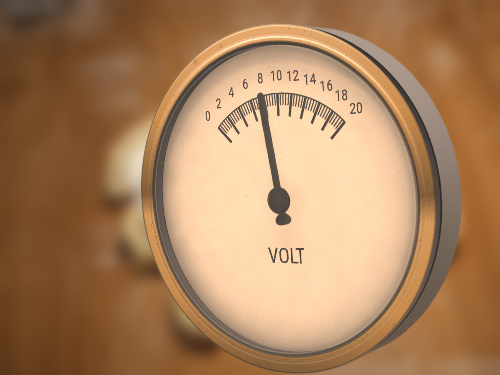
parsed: V 8
